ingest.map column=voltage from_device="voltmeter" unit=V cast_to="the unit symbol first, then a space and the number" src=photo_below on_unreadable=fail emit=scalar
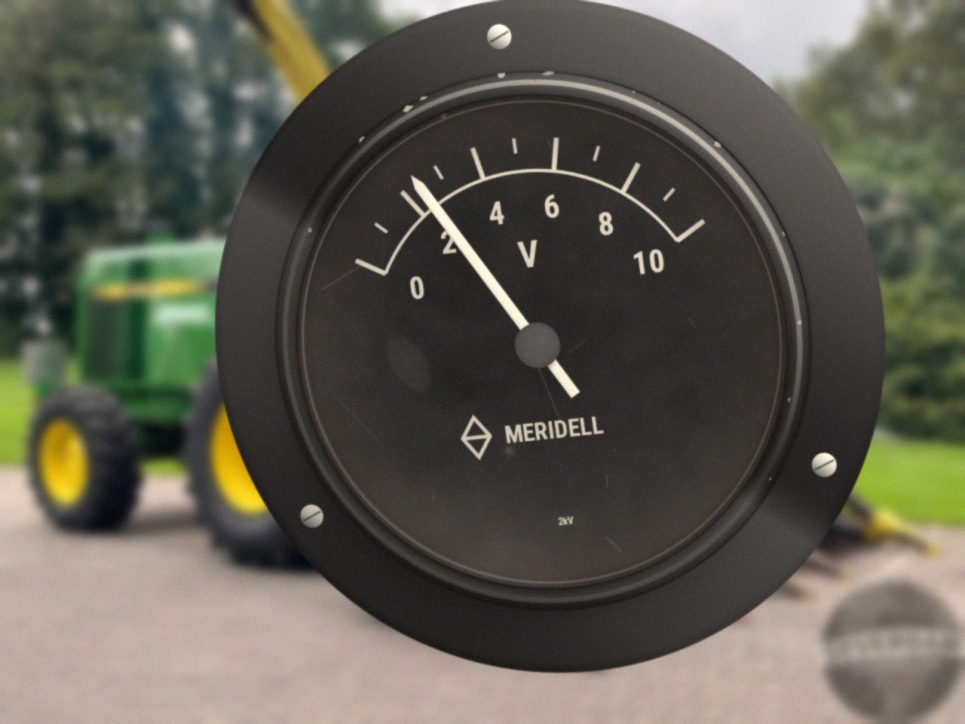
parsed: V 2.5
